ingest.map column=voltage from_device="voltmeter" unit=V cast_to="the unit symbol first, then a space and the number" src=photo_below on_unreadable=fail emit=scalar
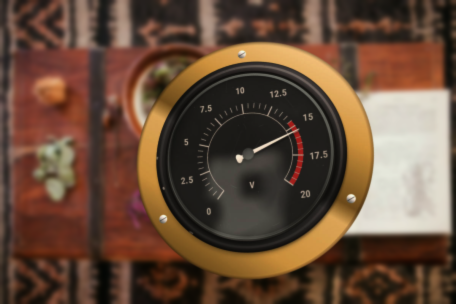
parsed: V 15.5
